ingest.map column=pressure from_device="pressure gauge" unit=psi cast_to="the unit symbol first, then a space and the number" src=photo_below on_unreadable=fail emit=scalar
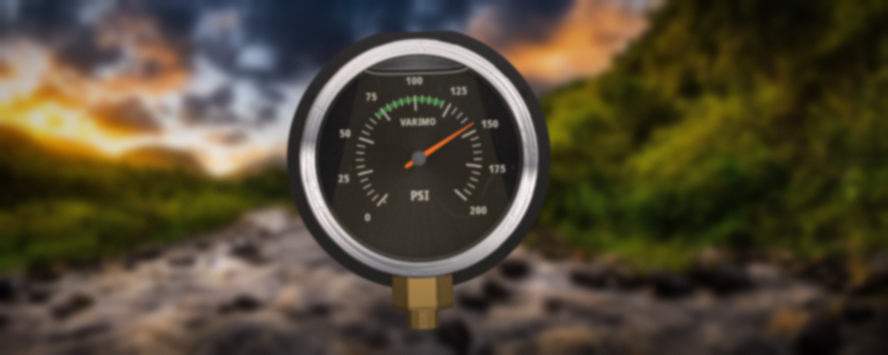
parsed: psi 145
